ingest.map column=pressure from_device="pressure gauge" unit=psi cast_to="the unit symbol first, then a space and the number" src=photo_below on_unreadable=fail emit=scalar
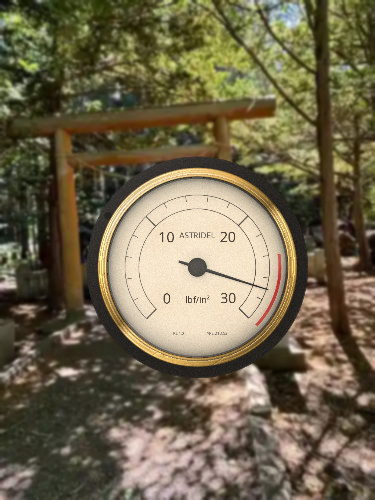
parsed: psi 27
